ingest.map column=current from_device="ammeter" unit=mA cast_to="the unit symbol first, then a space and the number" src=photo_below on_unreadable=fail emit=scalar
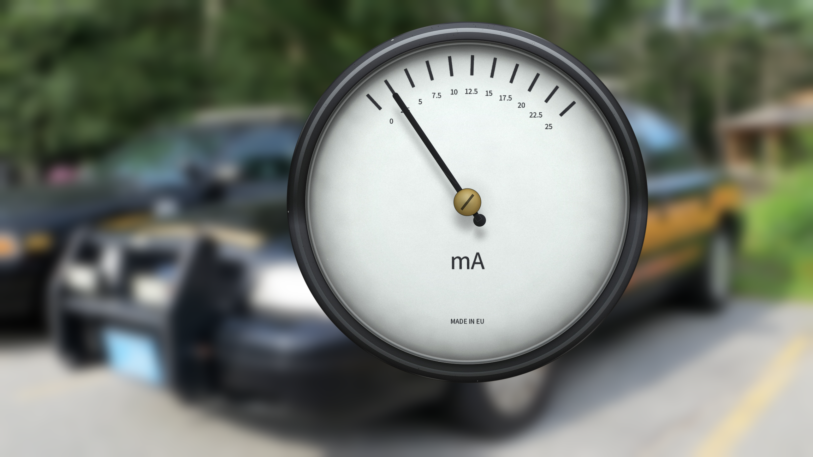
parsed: mA 2.5
